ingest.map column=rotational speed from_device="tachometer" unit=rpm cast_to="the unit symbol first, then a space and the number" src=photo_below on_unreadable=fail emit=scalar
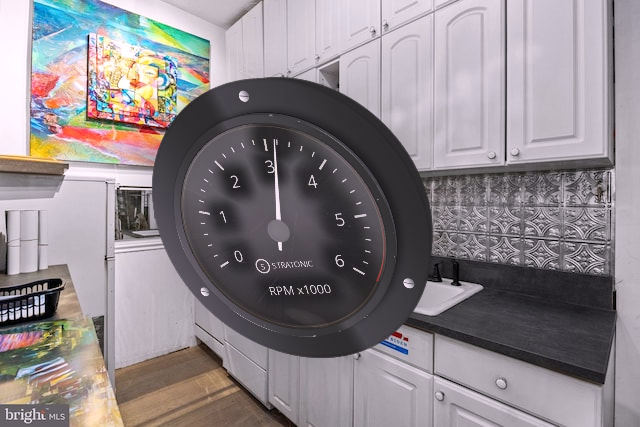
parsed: rpm 3200
